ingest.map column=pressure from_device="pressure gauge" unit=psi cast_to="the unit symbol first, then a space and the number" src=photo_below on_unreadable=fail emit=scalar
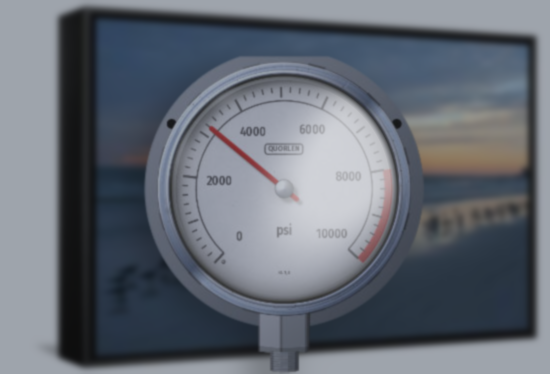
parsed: psi 3200
